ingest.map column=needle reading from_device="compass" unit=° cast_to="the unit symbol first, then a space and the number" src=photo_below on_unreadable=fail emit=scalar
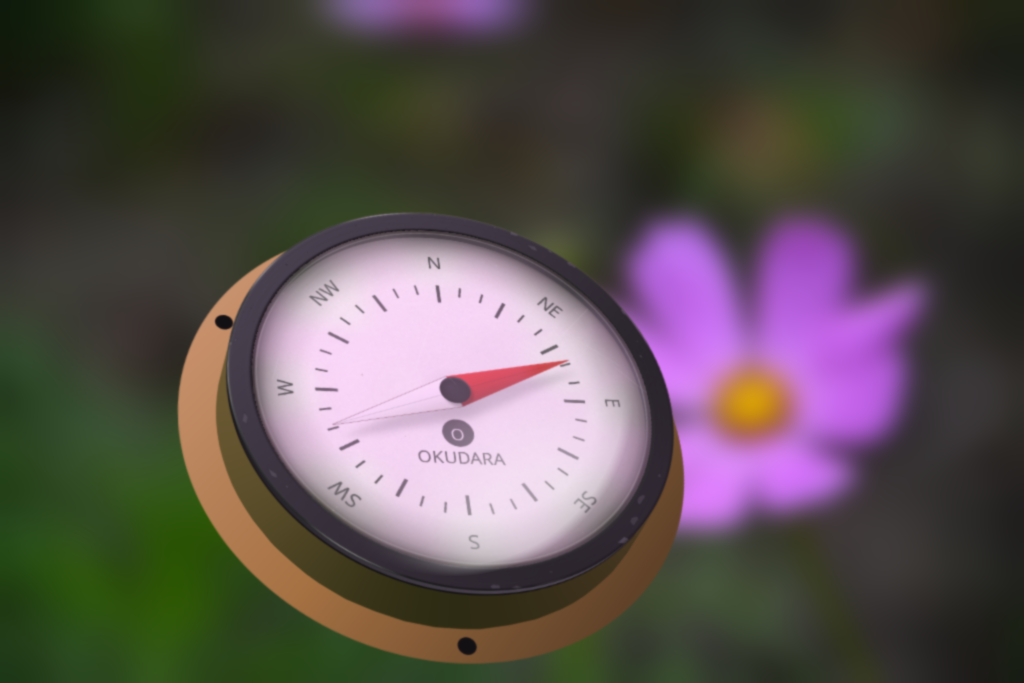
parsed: ° 70
